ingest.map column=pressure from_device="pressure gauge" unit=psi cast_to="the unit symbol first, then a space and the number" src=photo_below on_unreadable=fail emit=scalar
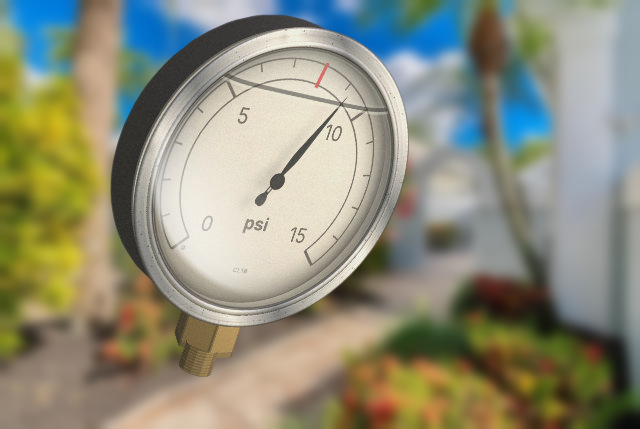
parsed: psi 9
